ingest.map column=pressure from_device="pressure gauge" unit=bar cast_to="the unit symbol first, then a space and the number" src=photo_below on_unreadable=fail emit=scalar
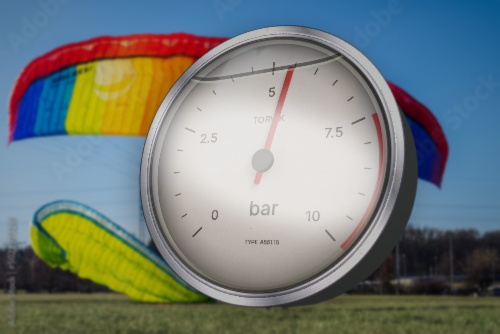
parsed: bar 5.5
